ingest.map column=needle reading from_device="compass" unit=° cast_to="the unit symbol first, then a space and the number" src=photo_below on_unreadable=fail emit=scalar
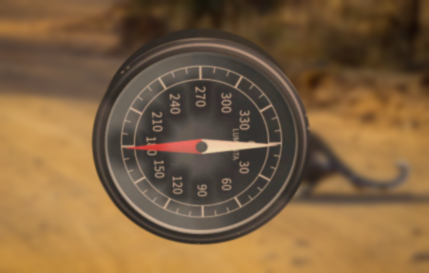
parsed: ° 180
